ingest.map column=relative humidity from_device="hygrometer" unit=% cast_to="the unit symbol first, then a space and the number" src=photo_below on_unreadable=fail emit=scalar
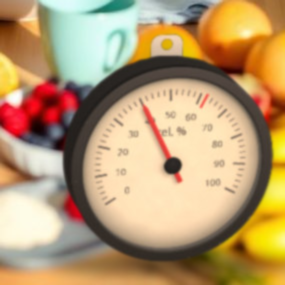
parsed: % 40
